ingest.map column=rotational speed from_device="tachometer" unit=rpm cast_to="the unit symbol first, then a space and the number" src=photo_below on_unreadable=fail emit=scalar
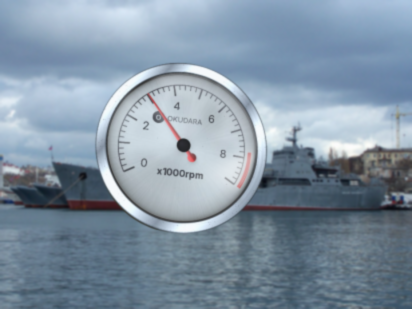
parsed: rpm 3000
